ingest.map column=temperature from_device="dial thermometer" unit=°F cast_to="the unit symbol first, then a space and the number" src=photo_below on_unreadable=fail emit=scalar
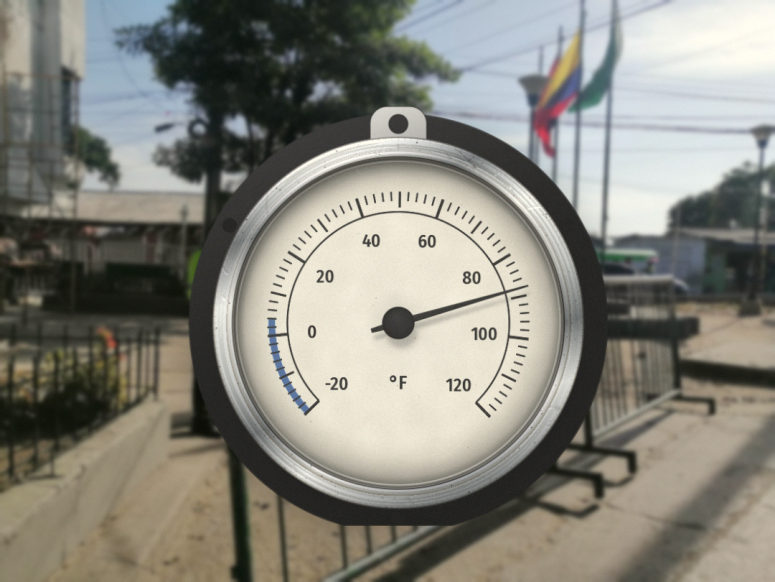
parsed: °F 88
